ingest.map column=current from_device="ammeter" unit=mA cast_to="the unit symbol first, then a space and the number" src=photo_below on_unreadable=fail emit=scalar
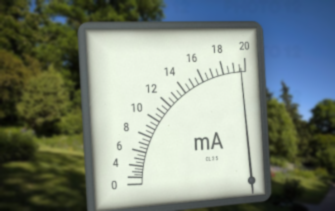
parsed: mA 19.5
